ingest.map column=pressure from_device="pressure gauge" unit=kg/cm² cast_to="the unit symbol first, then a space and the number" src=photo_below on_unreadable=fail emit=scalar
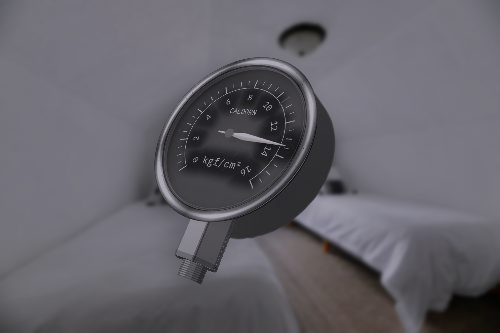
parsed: kg/cm² 13.5
